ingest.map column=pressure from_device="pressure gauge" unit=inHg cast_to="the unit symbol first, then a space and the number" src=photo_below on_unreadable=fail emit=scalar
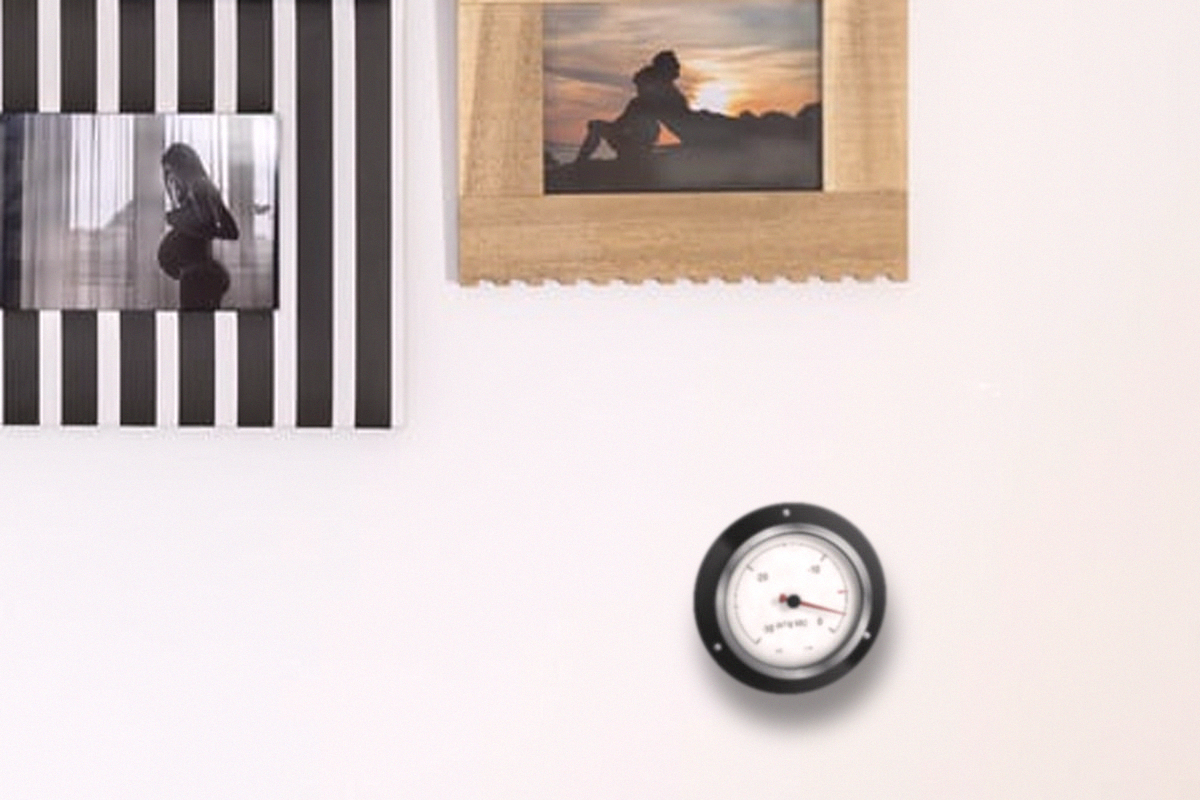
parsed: inHg -2.5
